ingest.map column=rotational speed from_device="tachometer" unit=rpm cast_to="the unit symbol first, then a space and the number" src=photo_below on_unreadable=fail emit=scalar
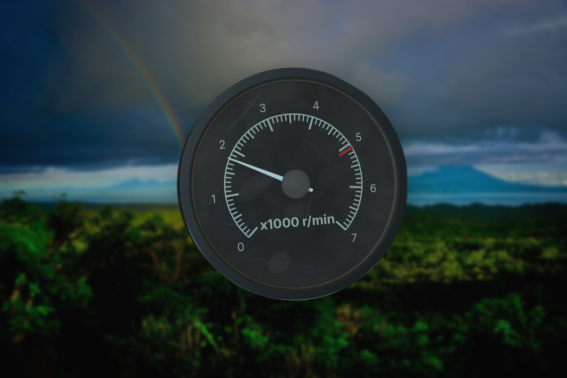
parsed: rpm 1800
